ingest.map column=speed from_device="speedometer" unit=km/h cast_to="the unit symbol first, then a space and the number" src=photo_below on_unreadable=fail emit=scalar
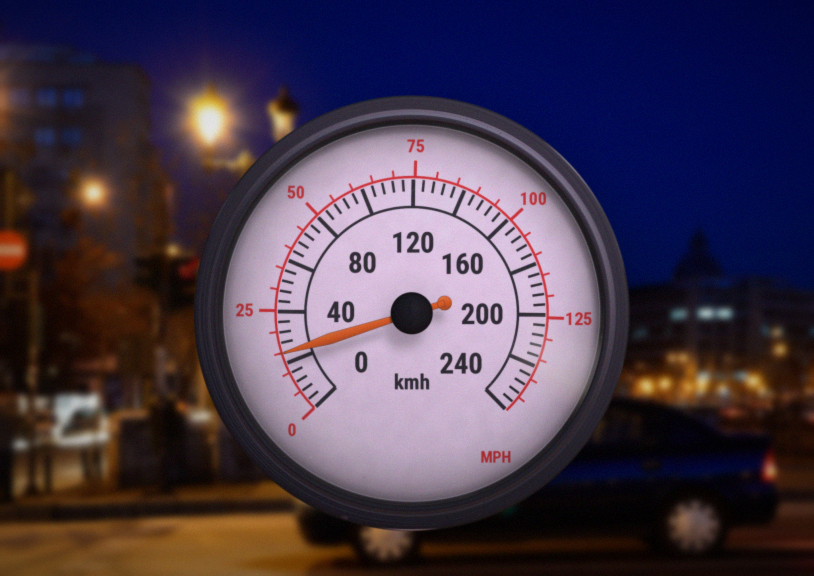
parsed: km/h 24
